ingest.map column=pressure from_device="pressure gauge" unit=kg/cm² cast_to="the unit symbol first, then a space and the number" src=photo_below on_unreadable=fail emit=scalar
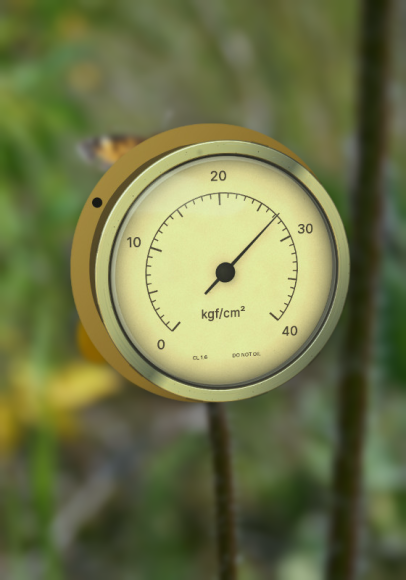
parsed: kg/cm² 27
